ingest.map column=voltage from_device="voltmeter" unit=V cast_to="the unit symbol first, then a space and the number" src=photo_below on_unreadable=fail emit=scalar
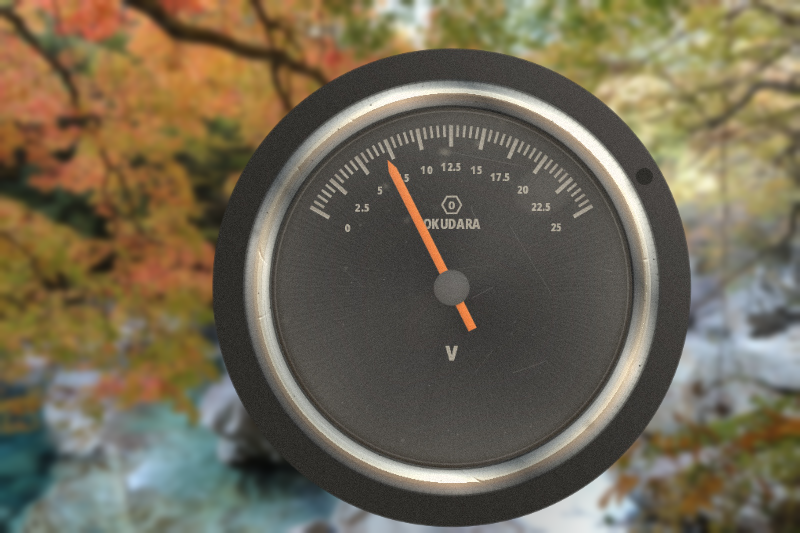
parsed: V 7
